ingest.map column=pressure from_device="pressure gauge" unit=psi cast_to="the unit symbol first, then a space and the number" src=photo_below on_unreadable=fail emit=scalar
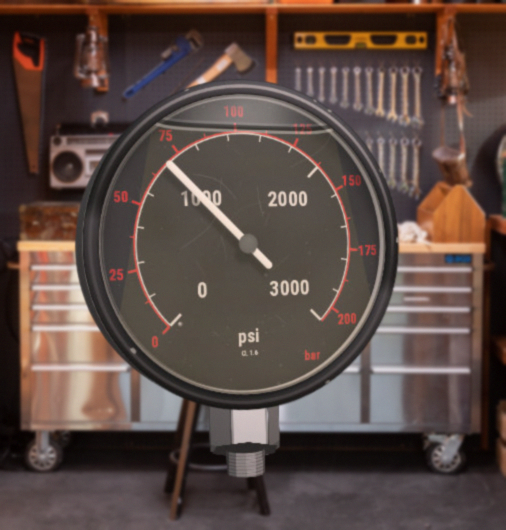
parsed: psi 1000
